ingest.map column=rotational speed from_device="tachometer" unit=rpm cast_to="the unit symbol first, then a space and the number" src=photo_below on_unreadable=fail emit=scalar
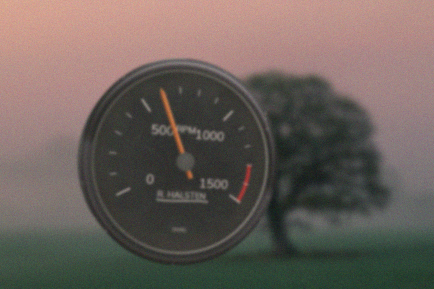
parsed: rpm 600
